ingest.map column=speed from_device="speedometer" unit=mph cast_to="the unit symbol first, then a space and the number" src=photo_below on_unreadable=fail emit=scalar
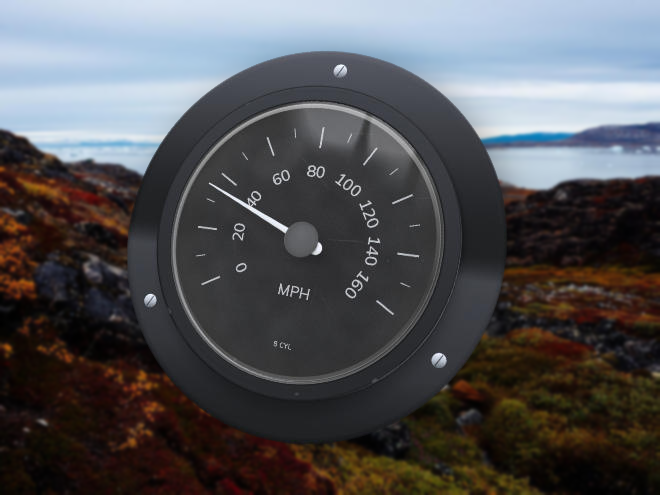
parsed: mph 35
